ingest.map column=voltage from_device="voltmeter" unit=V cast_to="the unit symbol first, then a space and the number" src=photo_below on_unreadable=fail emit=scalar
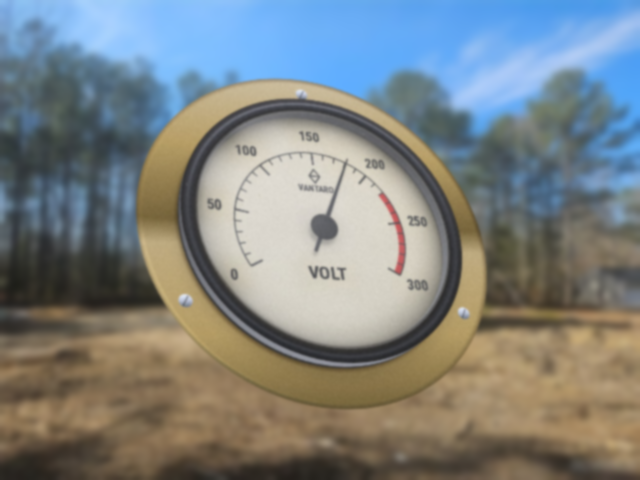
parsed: V 180
